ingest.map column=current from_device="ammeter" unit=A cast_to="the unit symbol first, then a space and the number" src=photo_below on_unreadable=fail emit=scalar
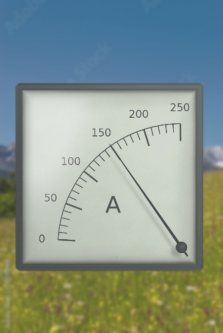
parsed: A 150
